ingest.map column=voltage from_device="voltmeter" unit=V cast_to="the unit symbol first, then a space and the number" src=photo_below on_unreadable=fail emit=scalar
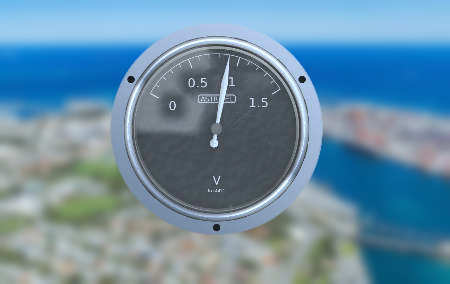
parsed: V 0.9
